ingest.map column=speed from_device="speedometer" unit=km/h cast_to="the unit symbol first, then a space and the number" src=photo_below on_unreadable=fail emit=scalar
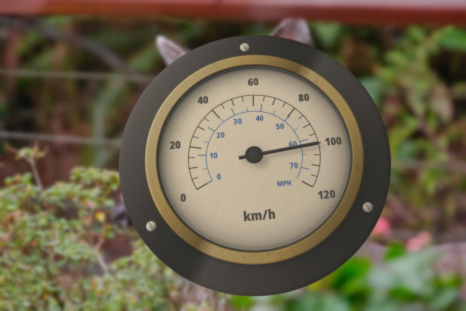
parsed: km/h 100
